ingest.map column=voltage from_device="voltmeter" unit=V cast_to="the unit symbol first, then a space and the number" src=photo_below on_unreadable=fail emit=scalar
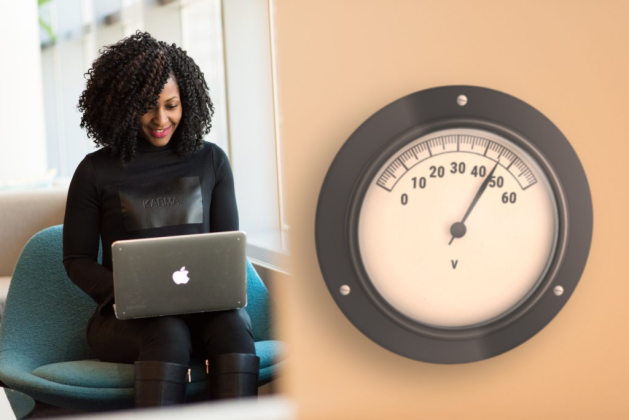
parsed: V 45
